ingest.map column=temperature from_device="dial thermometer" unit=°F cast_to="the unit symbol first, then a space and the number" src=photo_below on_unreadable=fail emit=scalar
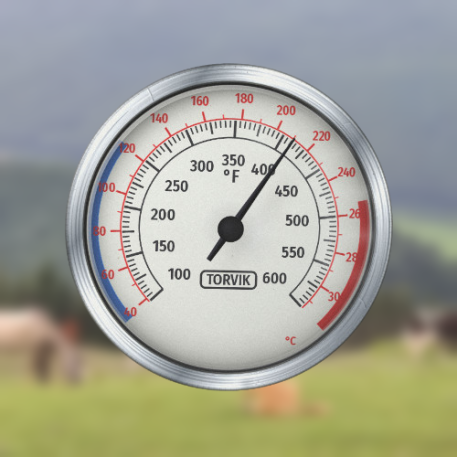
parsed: °F 410
